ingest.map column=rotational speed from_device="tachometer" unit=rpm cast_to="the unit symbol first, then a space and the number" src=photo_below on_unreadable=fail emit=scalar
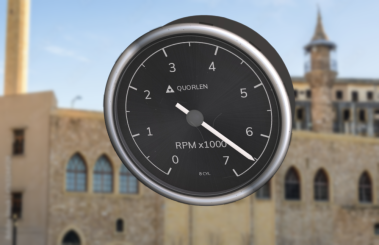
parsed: rpm 6500
